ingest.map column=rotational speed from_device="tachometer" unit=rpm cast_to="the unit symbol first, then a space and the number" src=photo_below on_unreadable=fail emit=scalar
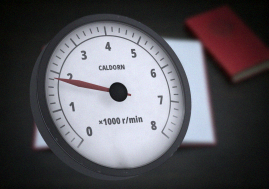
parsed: rpm 1800
